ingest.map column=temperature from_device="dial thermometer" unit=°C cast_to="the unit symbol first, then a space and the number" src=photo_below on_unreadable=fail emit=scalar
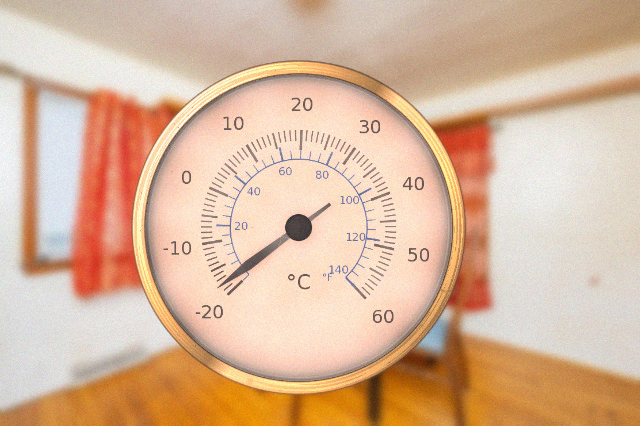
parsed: °C -18
